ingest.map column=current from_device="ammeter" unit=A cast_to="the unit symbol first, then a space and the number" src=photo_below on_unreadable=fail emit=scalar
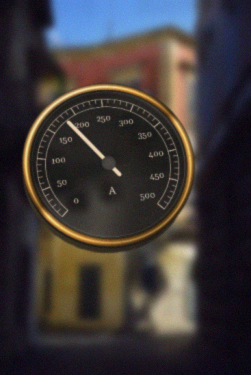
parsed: A 180
